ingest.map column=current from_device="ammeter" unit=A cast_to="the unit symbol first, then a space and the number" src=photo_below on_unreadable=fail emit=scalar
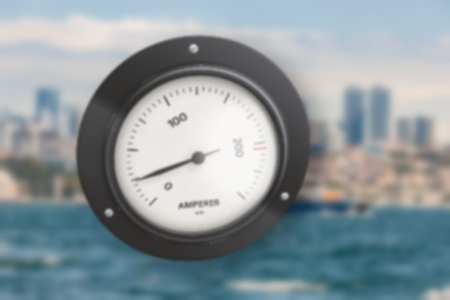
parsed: A 25
